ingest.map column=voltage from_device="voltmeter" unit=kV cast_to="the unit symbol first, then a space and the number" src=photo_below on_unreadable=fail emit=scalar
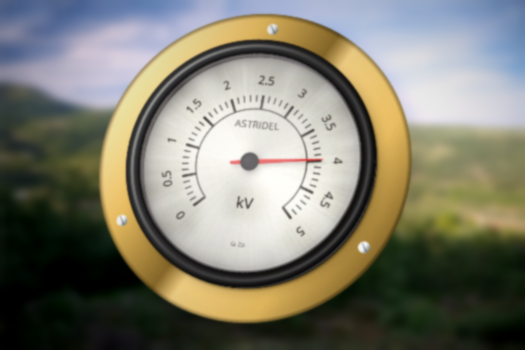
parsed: kV 4
